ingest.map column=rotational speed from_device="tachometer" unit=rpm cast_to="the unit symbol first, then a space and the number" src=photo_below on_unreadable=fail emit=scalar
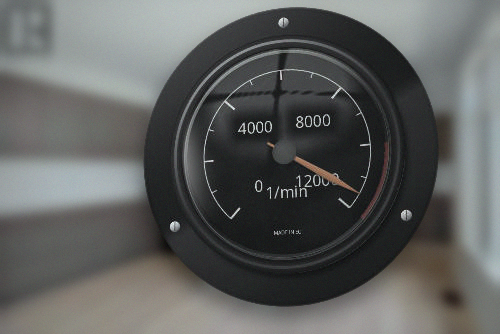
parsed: rpm 11500
